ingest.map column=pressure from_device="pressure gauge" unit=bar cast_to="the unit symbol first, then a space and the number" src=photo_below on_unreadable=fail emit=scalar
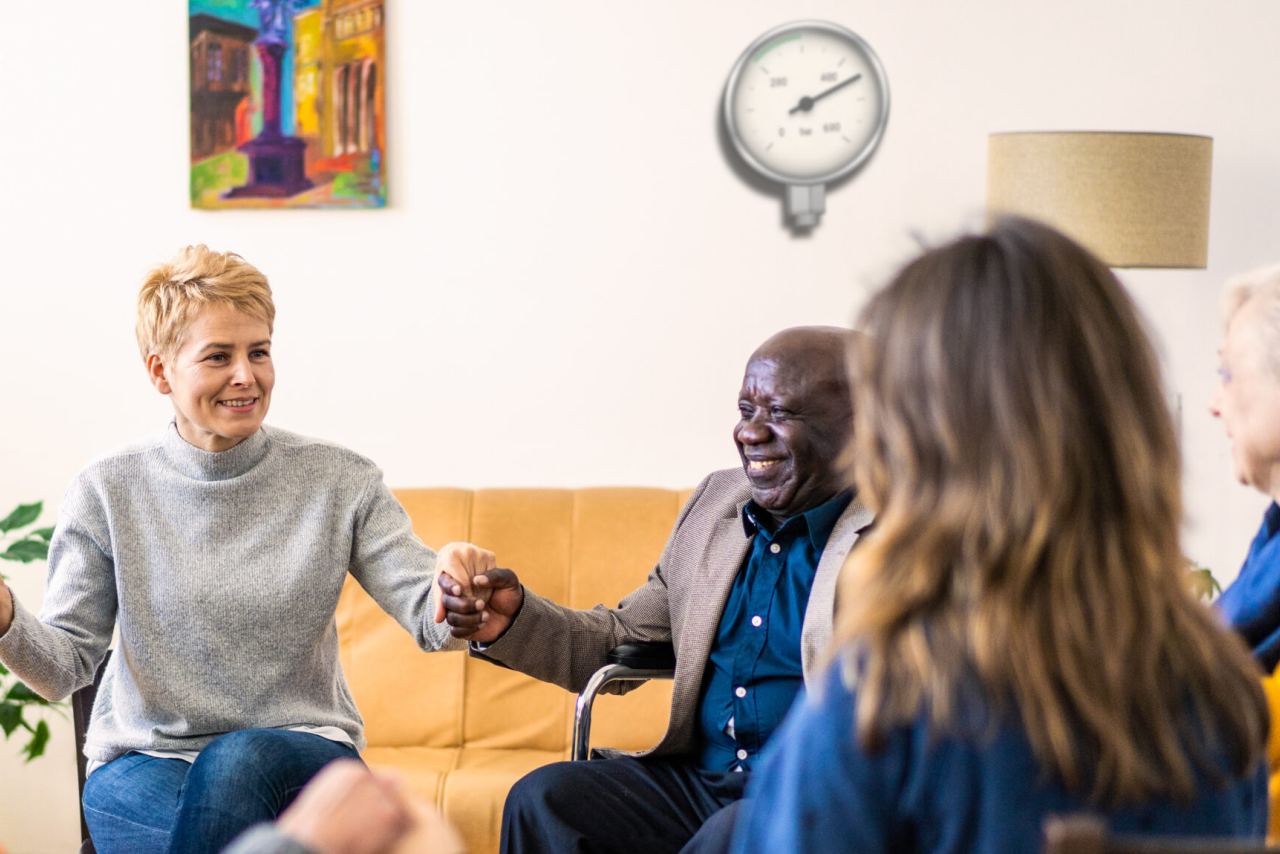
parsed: bar 450
